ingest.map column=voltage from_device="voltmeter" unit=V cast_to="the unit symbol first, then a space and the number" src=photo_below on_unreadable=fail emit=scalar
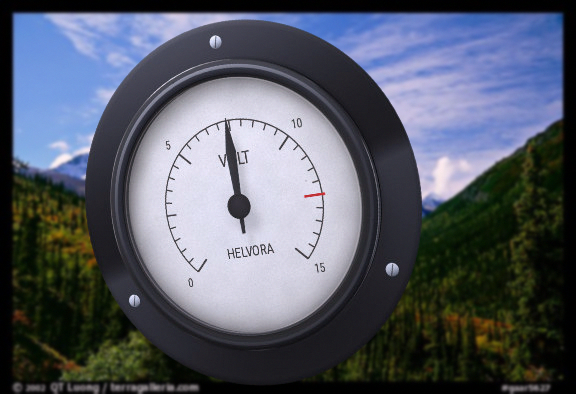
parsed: V 7.5
